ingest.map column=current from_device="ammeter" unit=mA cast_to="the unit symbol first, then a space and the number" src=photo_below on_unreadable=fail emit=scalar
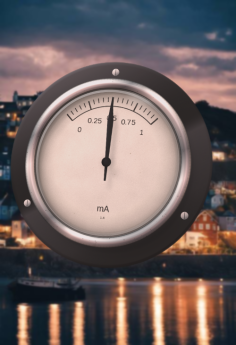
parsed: mA 0.5
